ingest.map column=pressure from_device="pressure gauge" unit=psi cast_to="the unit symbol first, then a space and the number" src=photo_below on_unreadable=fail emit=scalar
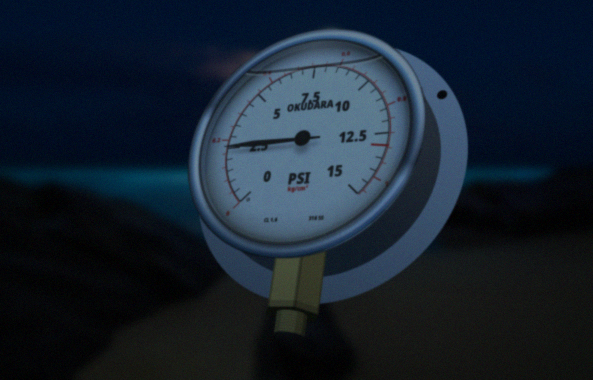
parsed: psi 2.5
